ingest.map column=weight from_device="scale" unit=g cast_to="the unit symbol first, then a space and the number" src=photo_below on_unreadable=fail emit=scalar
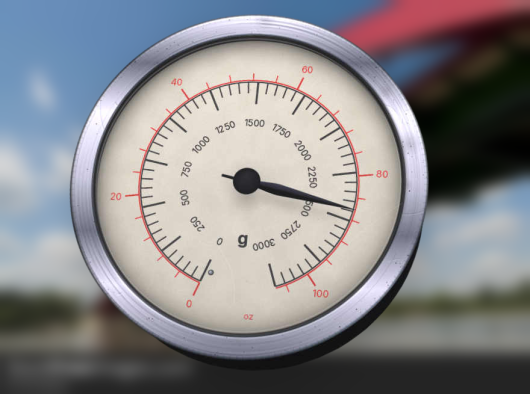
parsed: g 2450
